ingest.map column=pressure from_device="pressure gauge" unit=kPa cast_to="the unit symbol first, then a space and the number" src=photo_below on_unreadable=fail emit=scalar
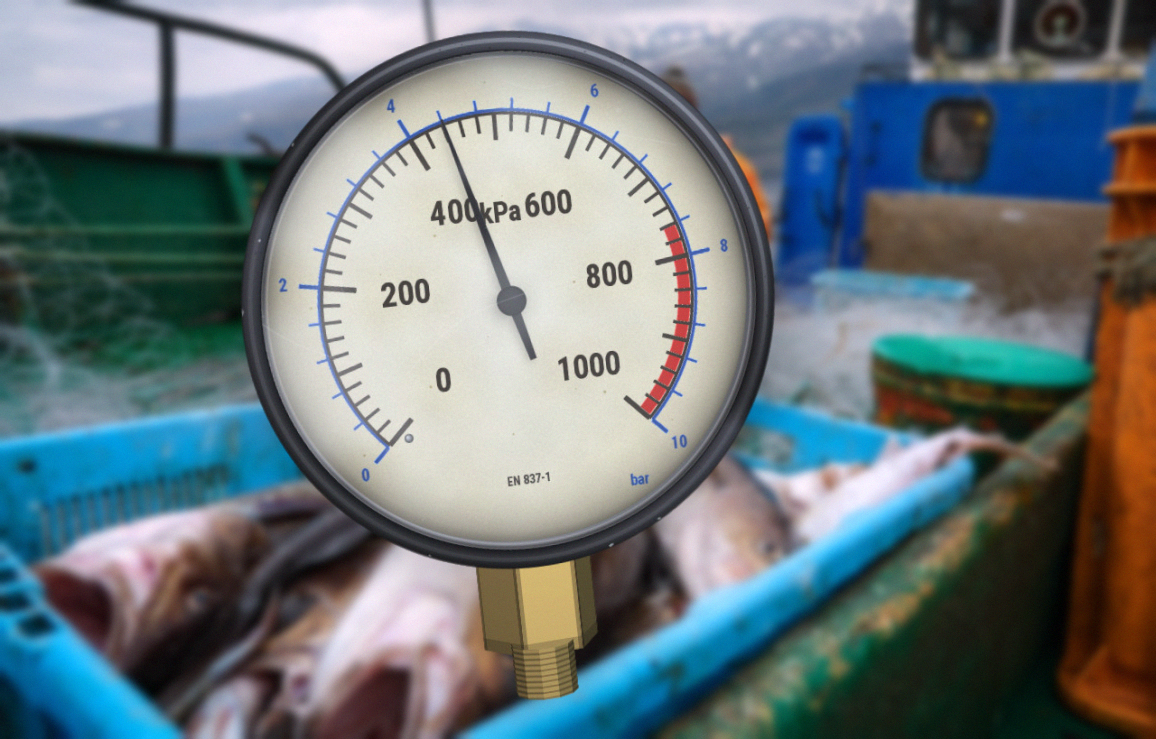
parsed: kPa 440
